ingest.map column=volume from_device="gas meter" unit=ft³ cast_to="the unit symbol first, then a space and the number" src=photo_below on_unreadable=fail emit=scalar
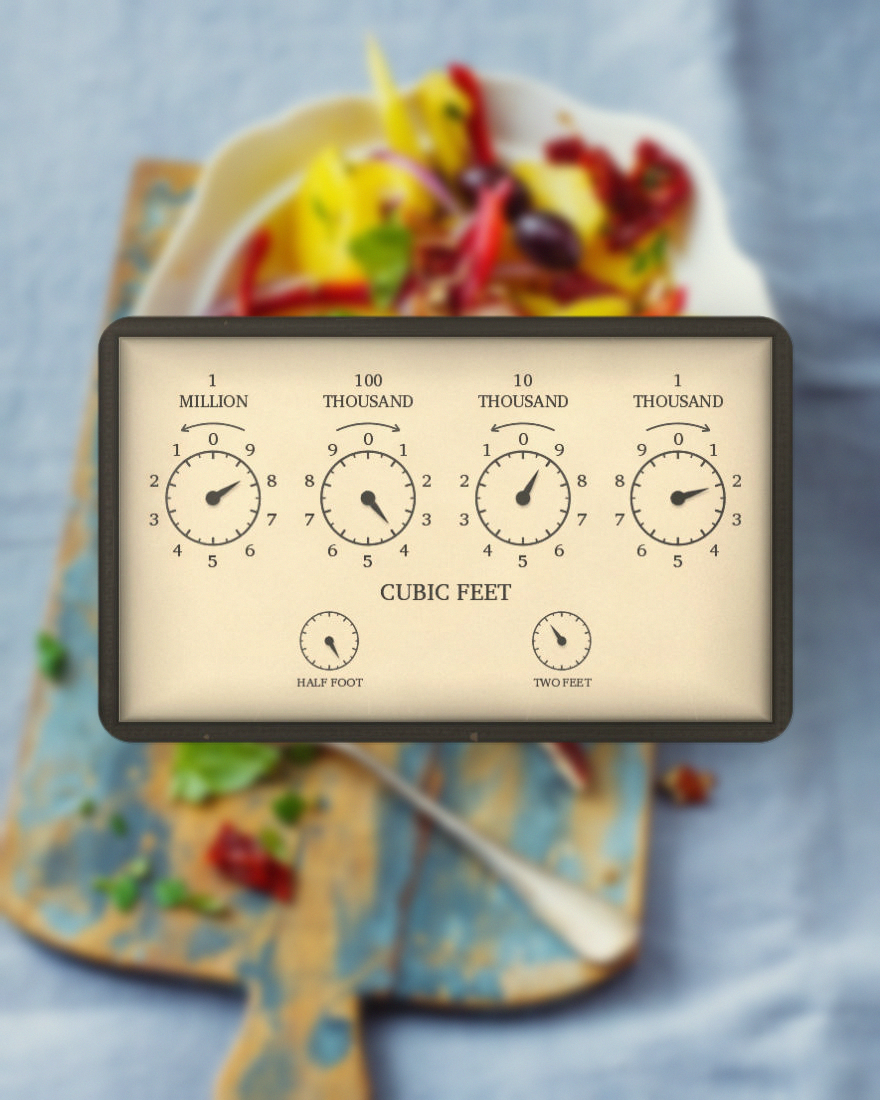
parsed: ft³ 839200
